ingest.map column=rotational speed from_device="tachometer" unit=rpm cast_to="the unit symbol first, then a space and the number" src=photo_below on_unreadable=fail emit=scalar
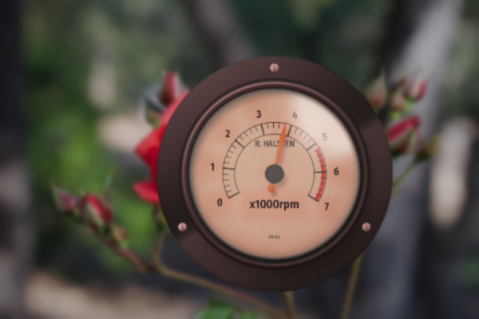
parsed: rpm 3800
